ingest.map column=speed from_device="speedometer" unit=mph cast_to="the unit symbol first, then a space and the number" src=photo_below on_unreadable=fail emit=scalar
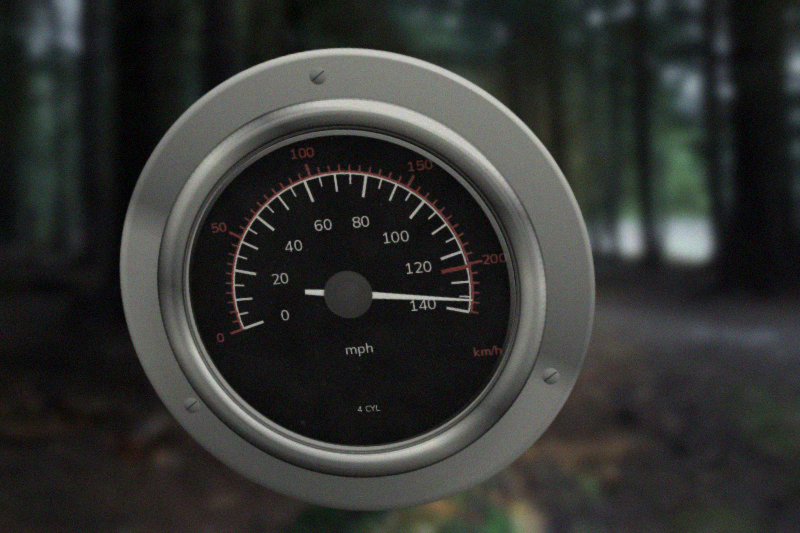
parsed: mph 135
